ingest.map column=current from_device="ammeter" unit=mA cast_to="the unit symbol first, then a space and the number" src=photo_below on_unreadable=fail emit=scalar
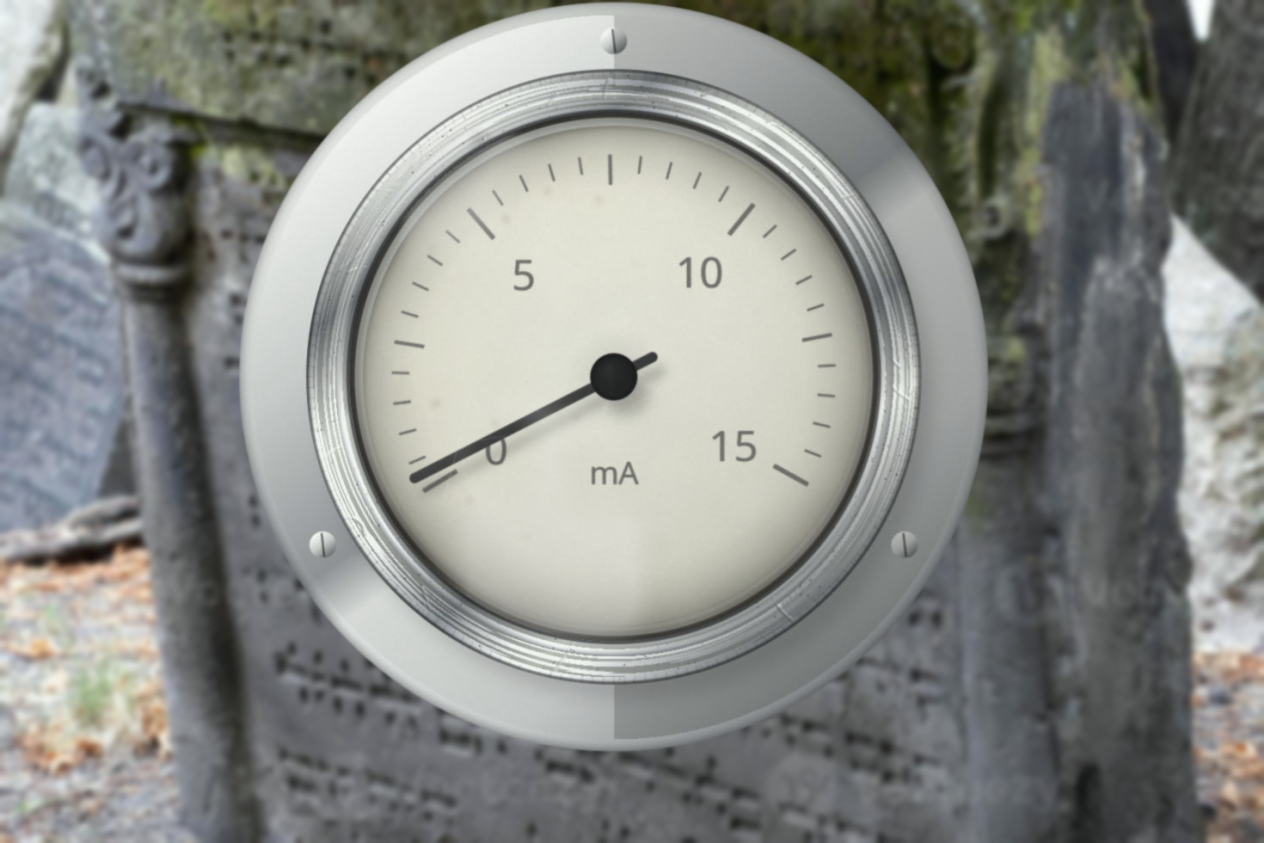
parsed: mA 0.25
